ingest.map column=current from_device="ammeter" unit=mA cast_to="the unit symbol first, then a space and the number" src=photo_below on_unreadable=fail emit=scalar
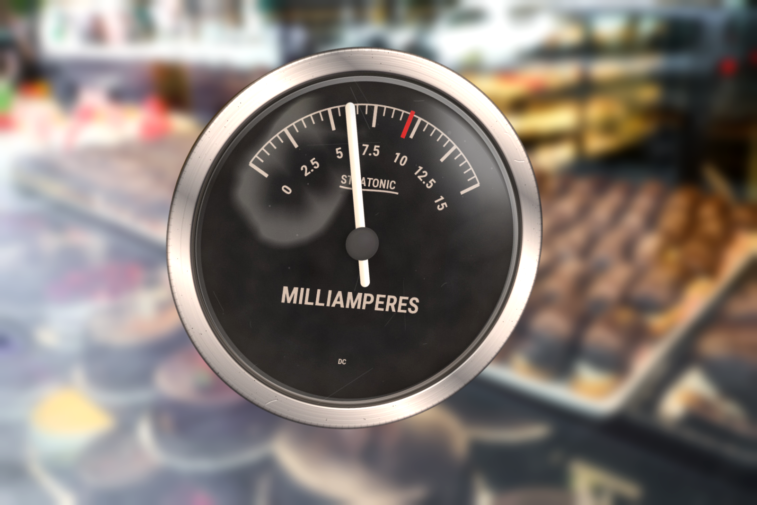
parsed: mA 6
